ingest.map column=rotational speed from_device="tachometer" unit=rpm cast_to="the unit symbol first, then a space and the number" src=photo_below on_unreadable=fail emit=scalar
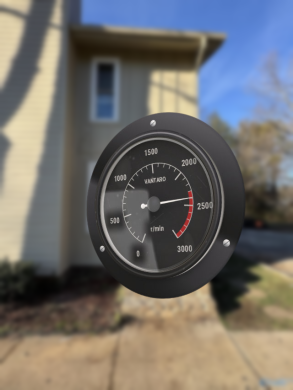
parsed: rpm 2400
